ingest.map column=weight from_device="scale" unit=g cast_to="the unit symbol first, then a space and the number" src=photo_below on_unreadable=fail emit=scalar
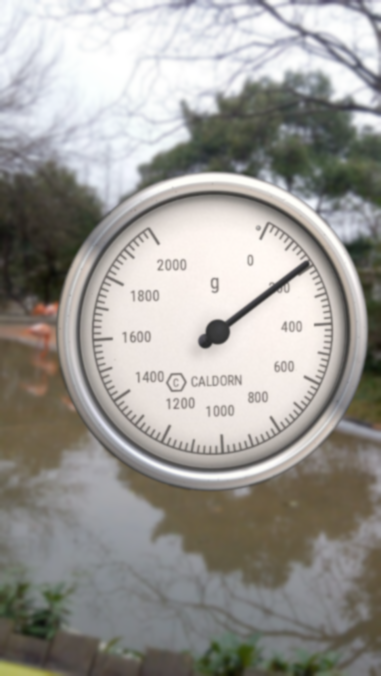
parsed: g 180
